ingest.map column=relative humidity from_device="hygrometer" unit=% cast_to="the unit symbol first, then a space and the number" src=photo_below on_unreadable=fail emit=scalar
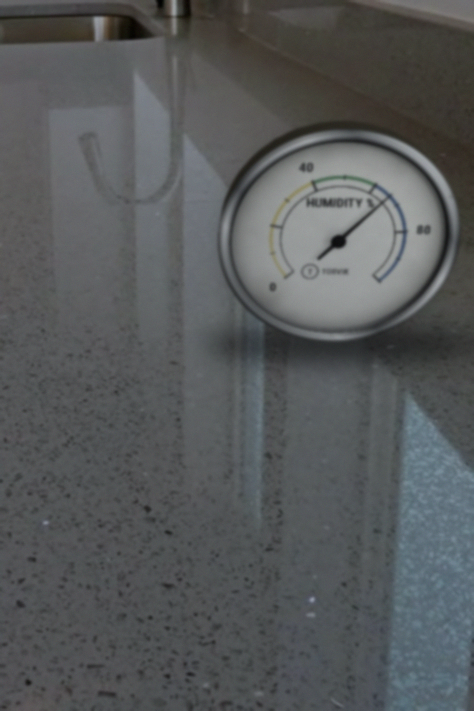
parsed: % 65
